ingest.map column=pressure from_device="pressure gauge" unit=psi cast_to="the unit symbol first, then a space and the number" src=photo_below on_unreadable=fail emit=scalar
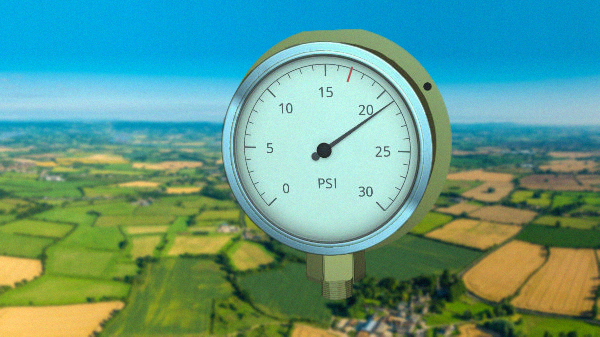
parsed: psi 21
